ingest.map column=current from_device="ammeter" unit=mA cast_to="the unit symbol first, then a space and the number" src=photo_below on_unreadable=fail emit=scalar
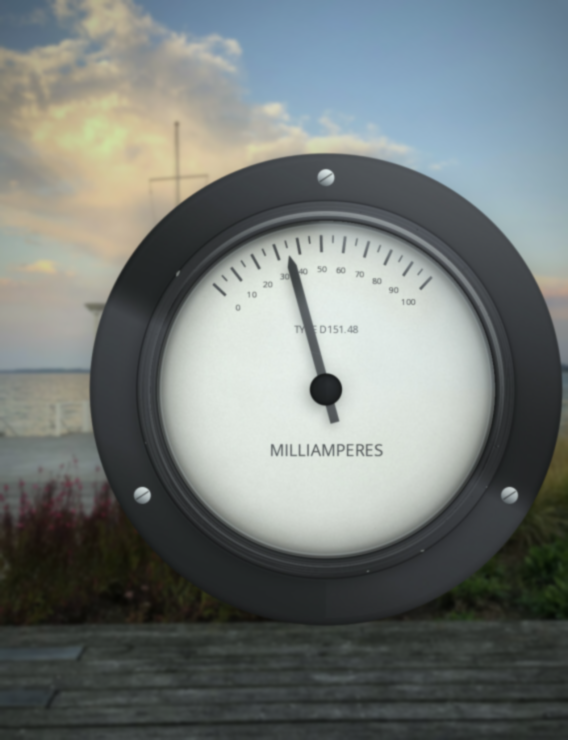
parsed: mA 35
